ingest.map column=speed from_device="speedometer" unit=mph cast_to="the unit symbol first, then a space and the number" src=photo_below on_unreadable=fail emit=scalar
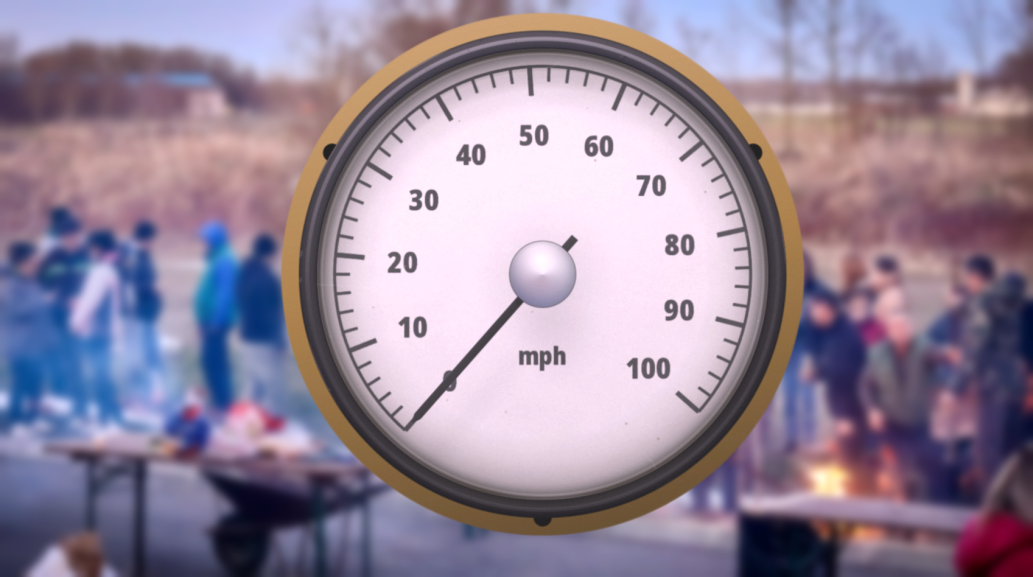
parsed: mph 0
